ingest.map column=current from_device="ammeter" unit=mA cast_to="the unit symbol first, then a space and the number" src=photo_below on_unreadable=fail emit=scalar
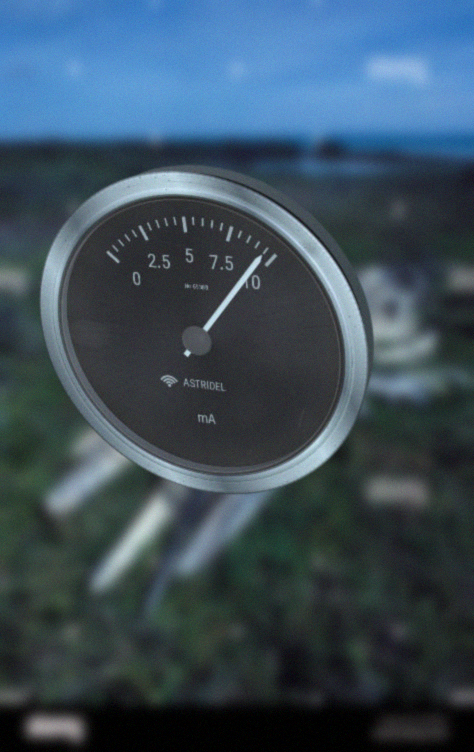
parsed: mA 9.5
